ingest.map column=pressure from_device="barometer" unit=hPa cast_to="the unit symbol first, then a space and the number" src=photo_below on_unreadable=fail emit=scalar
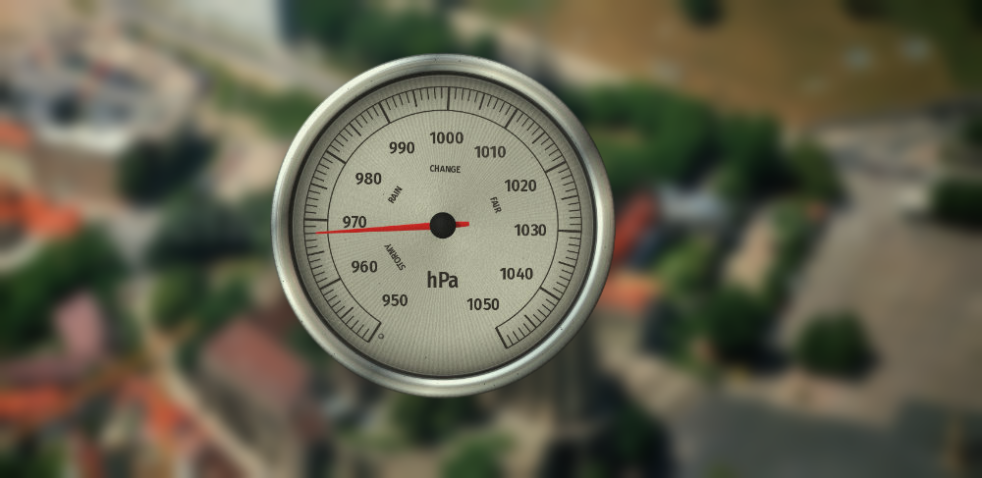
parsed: hPa 968
